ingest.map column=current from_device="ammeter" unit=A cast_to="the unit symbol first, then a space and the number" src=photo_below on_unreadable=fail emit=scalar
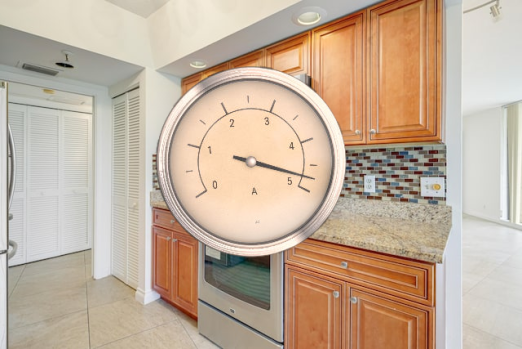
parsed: A 4.75
